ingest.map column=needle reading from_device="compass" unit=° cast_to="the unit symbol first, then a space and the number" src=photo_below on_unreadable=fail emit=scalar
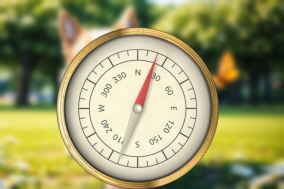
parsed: ° 20
